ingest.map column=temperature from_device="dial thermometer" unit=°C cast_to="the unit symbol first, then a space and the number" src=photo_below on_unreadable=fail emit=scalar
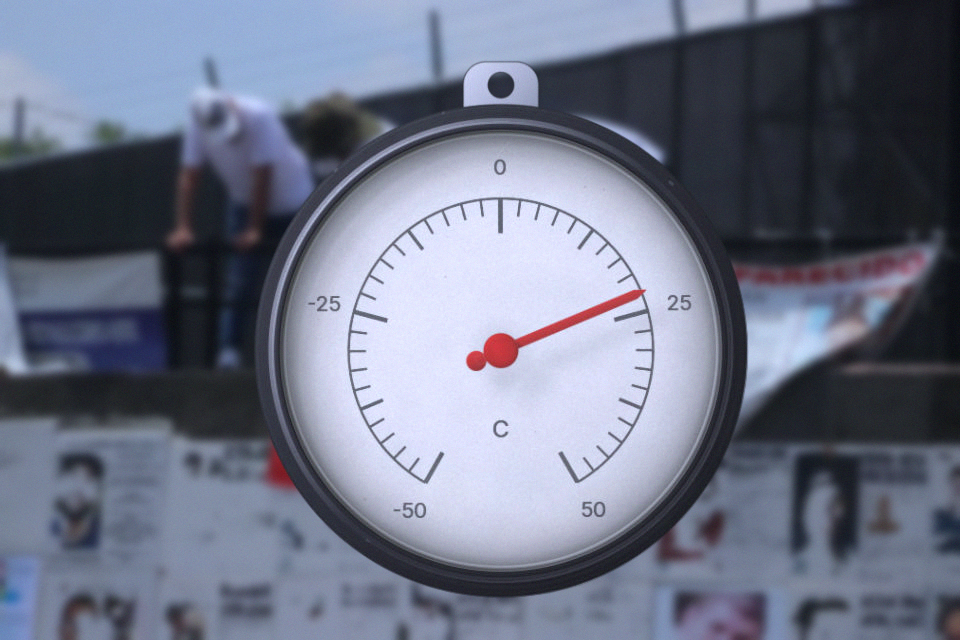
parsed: °C 22.5
